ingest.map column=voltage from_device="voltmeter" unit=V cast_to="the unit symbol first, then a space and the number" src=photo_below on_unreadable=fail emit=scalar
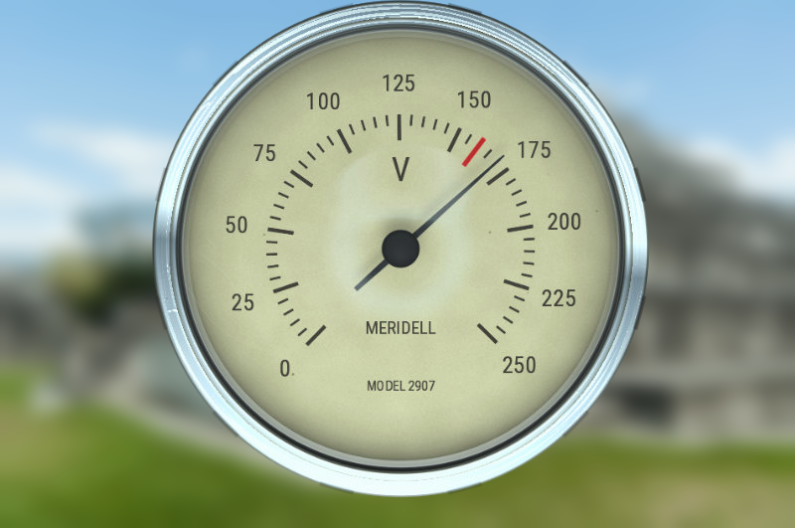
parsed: V 170
